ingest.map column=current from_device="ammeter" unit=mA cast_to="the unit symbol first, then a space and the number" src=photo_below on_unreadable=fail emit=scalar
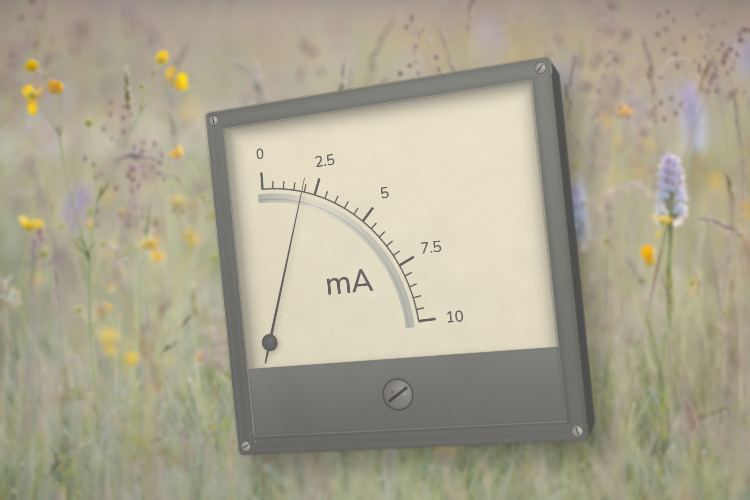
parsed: mA 2
